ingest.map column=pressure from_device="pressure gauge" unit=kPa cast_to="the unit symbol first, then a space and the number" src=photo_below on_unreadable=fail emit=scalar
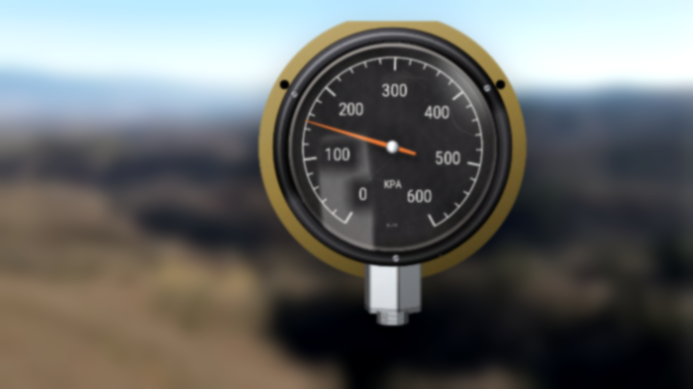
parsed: kPa 150
